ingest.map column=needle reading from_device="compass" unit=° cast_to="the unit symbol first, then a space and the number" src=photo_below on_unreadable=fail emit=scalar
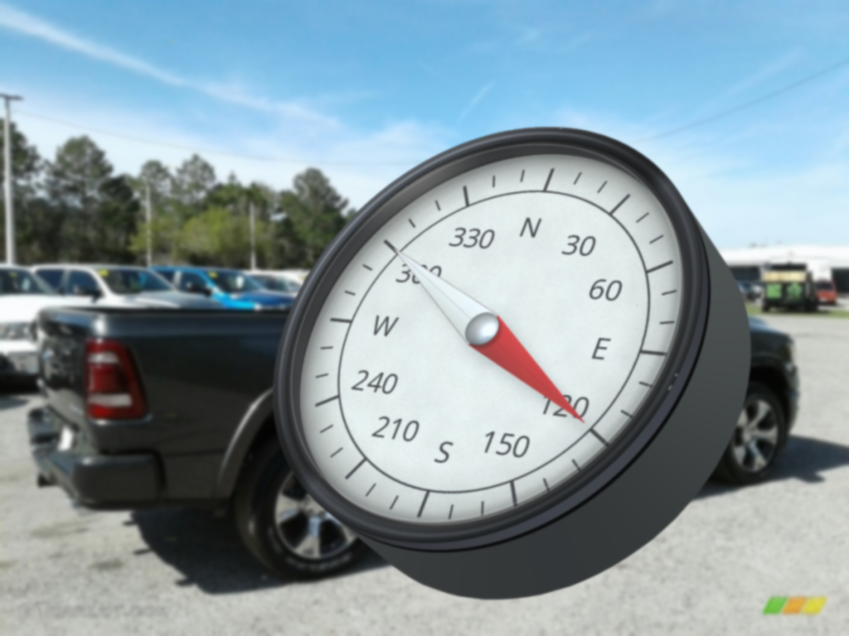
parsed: ° 120
